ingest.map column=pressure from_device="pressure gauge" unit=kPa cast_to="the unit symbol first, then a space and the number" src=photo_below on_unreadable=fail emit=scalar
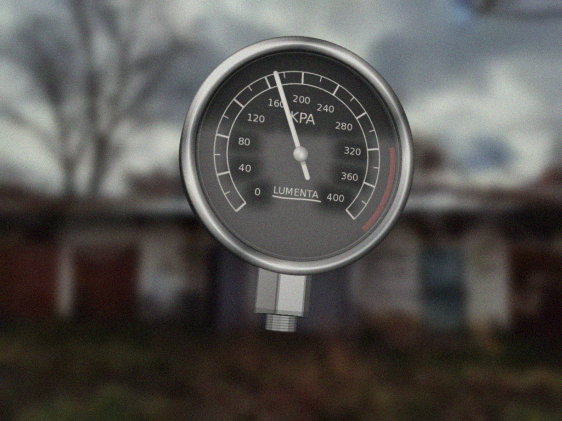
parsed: kPa 170
